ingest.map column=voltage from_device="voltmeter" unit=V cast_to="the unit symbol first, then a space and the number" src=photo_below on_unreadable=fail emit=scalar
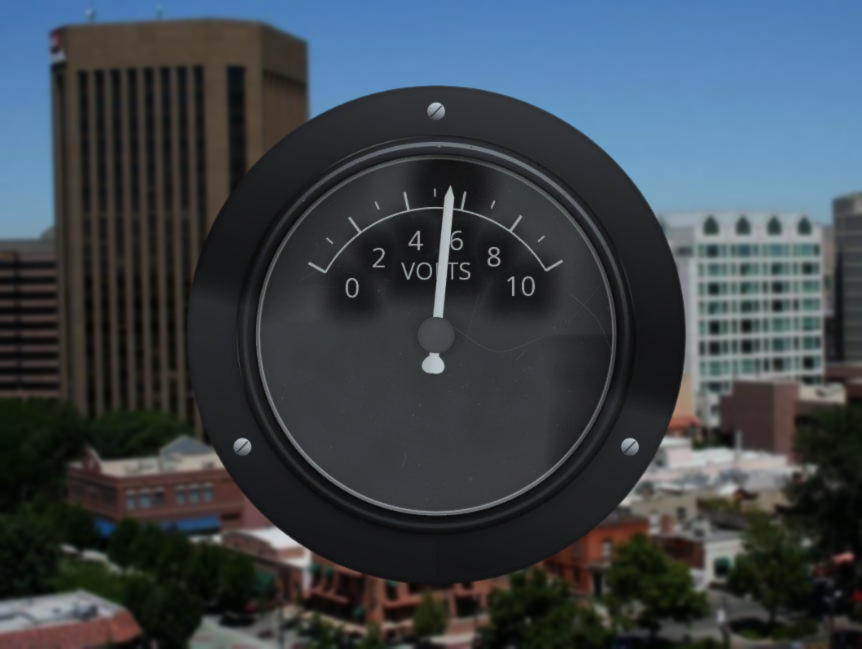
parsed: V 5.5
